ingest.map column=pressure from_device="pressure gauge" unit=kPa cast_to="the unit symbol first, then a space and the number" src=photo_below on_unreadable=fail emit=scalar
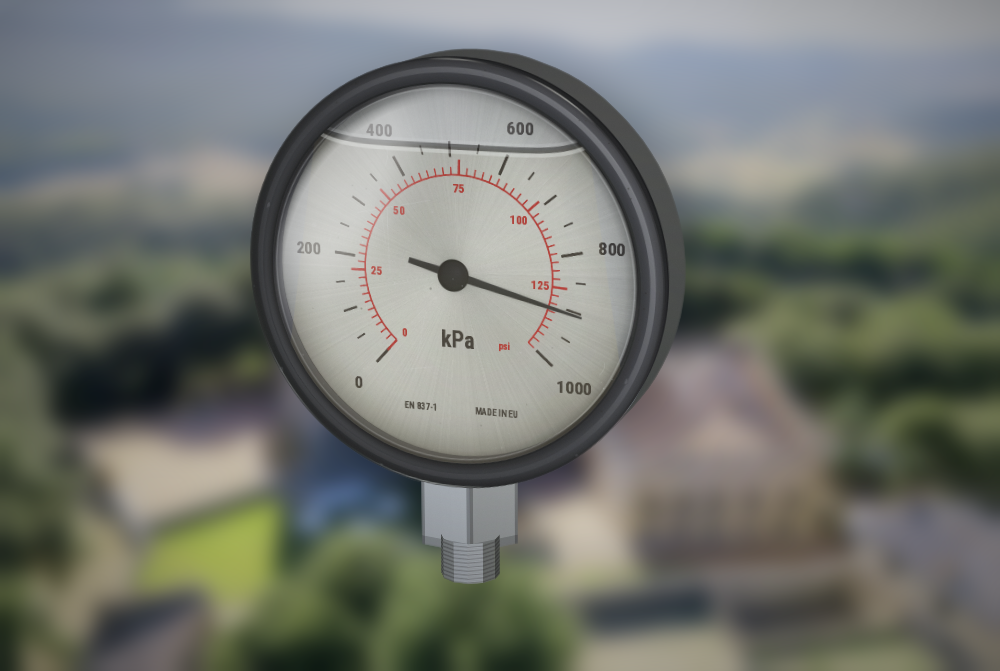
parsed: kPa 900
